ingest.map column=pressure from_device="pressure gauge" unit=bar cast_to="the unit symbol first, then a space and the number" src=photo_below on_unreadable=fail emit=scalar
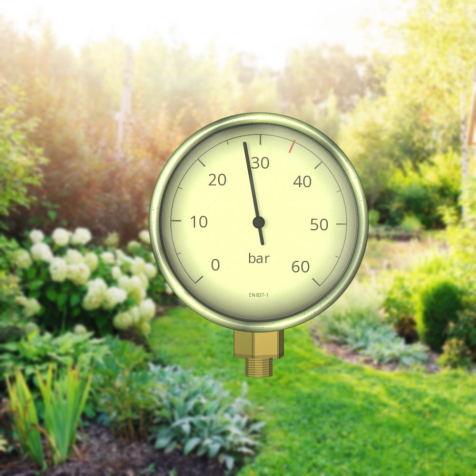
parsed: bar 27.5
